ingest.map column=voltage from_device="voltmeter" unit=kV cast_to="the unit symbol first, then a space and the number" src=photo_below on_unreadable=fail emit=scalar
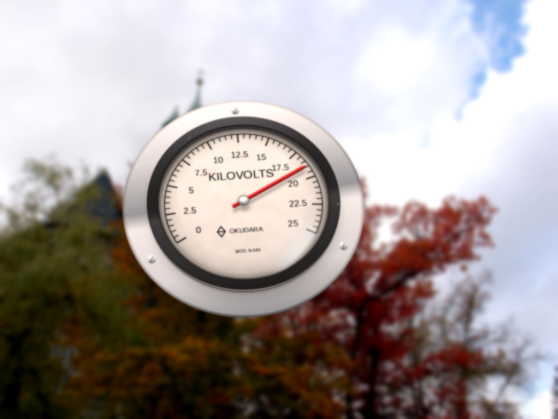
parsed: kV 19
